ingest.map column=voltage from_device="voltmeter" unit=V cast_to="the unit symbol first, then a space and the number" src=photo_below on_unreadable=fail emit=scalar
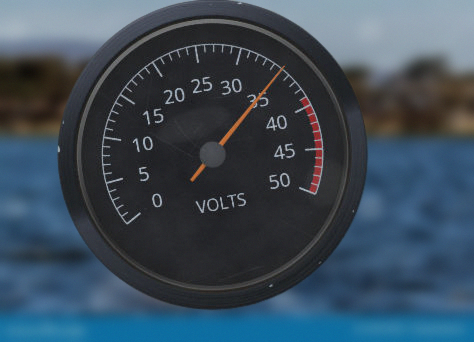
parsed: V 35
